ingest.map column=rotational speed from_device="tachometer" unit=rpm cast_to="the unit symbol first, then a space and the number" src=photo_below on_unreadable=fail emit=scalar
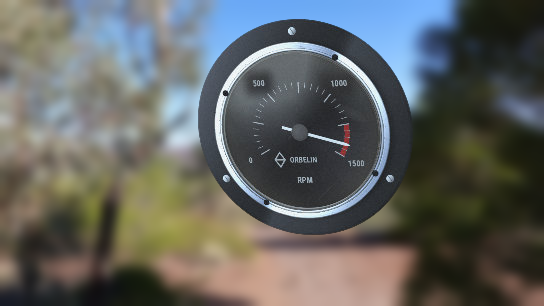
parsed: rpm 1400
